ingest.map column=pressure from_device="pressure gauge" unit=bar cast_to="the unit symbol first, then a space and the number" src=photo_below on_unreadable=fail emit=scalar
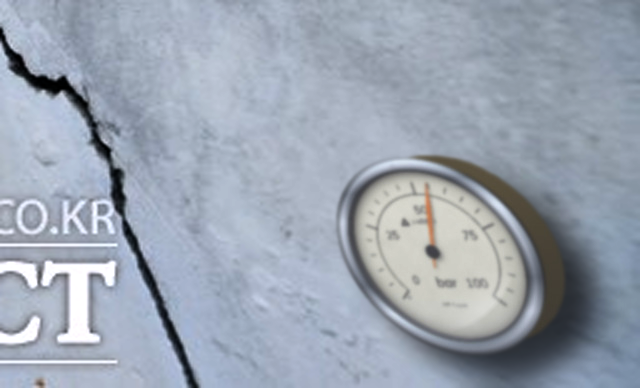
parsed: bar 55
